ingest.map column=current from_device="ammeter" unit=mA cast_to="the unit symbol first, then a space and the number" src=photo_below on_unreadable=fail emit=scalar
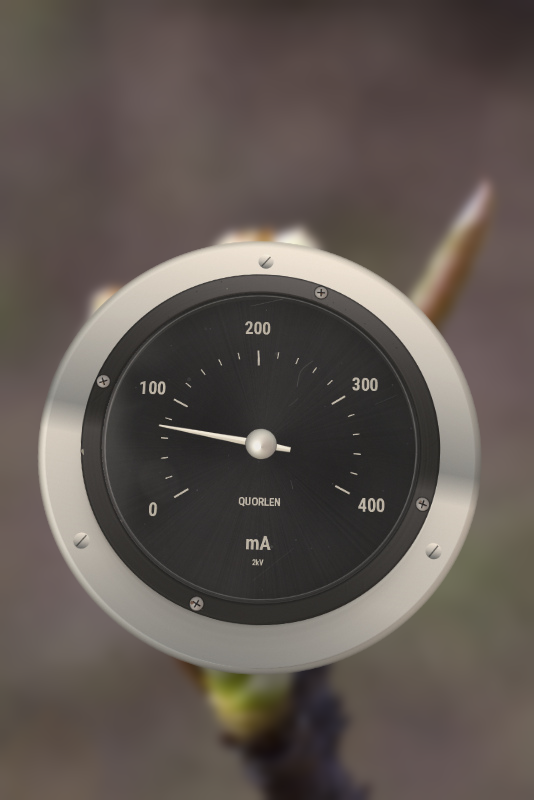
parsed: mA 70
